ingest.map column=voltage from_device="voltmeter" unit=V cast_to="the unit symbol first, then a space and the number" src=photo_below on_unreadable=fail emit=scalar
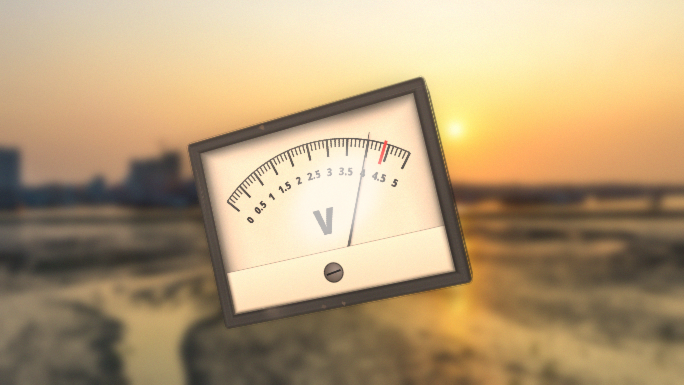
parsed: V 4
